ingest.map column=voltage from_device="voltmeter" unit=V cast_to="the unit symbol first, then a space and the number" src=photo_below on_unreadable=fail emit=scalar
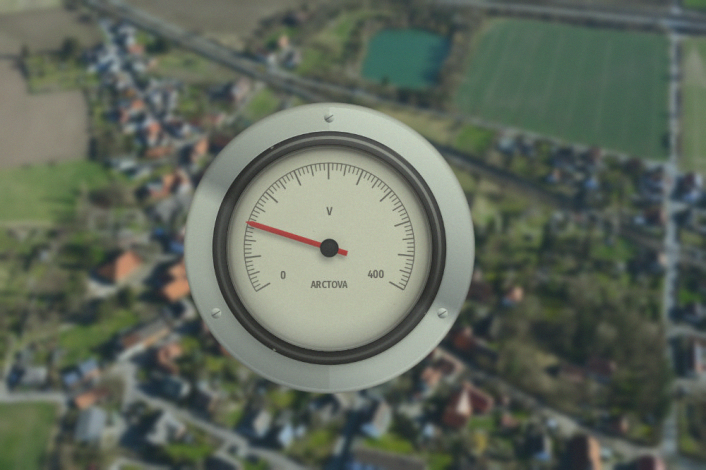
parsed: V 80
